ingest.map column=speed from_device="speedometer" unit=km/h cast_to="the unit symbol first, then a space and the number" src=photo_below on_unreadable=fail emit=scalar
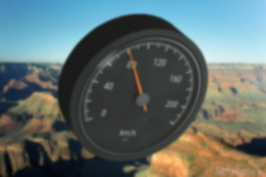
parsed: km/h 80
